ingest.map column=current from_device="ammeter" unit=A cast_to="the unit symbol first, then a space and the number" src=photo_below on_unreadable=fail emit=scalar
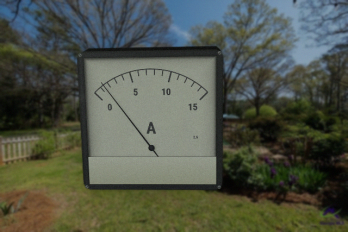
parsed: A 1.5
